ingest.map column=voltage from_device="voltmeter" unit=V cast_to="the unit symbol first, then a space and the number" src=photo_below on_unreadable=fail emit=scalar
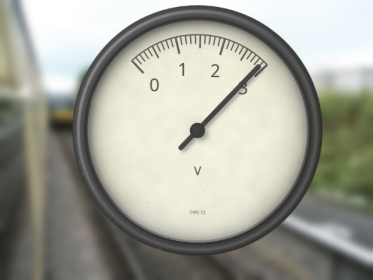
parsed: V 2.9
